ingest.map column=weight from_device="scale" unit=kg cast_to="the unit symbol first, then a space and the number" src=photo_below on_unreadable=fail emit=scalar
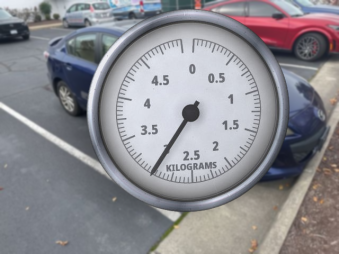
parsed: kg 3
